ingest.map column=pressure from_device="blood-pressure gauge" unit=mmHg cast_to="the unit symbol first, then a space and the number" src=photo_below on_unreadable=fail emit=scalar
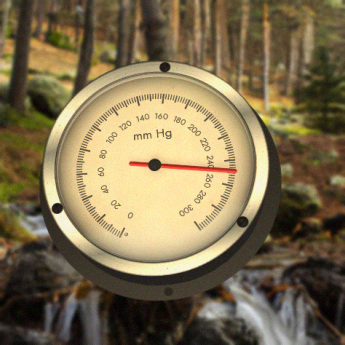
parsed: mmHg 250
